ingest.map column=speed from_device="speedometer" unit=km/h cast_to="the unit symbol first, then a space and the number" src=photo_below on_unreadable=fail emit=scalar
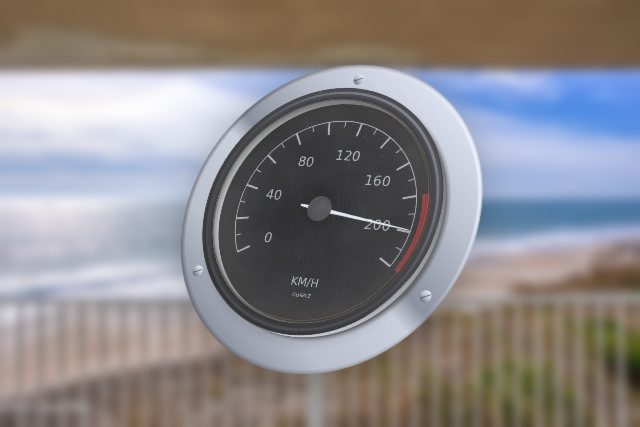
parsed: km/h 200
